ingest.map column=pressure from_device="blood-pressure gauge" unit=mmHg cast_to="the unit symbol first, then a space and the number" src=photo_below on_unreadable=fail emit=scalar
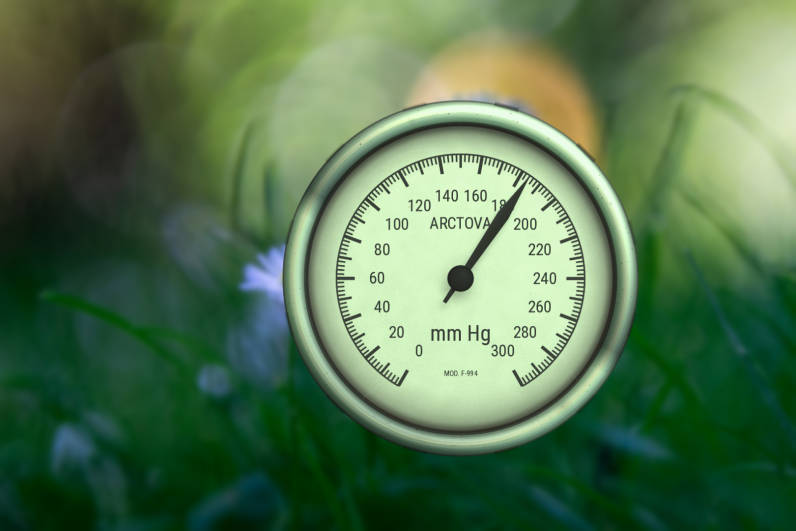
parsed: mmHg 184
